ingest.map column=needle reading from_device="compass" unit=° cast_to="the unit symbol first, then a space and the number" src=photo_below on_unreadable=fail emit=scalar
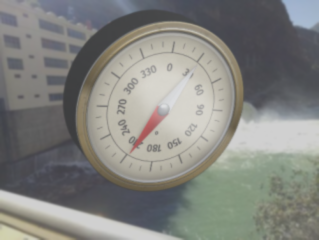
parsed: ° 210
